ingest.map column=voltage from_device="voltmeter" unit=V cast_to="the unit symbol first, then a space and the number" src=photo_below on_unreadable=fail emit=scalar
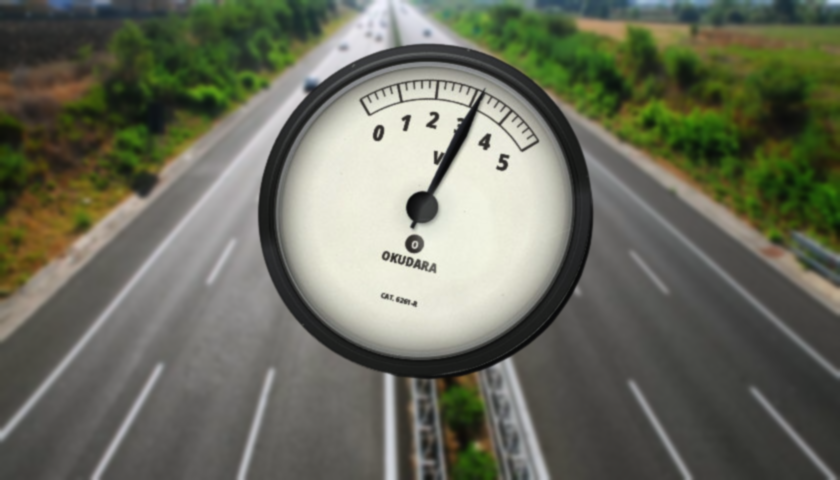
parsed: V 3.2
